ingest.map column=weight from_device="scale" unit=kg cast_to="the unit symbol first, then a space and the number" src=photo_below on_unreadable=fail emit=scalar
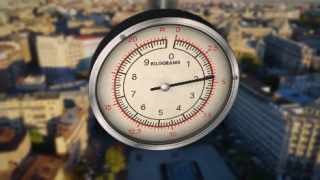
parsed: kg 2
